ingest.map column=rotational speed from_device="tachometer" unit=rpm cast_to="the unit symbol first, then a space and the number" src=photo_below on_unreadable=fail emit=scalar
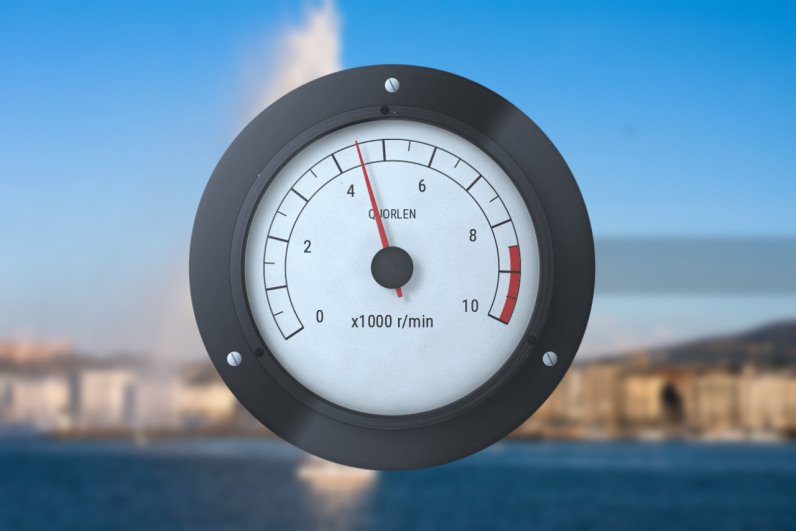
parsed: rpm 4500
